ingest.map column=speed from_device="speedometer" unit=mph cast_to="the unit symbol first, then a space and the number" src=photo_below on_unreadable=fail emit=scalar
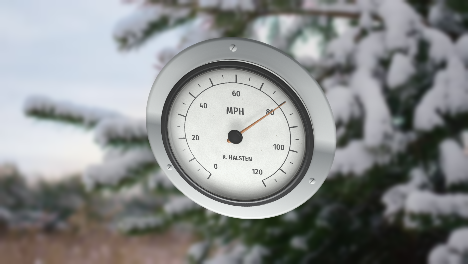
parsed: mph 80
